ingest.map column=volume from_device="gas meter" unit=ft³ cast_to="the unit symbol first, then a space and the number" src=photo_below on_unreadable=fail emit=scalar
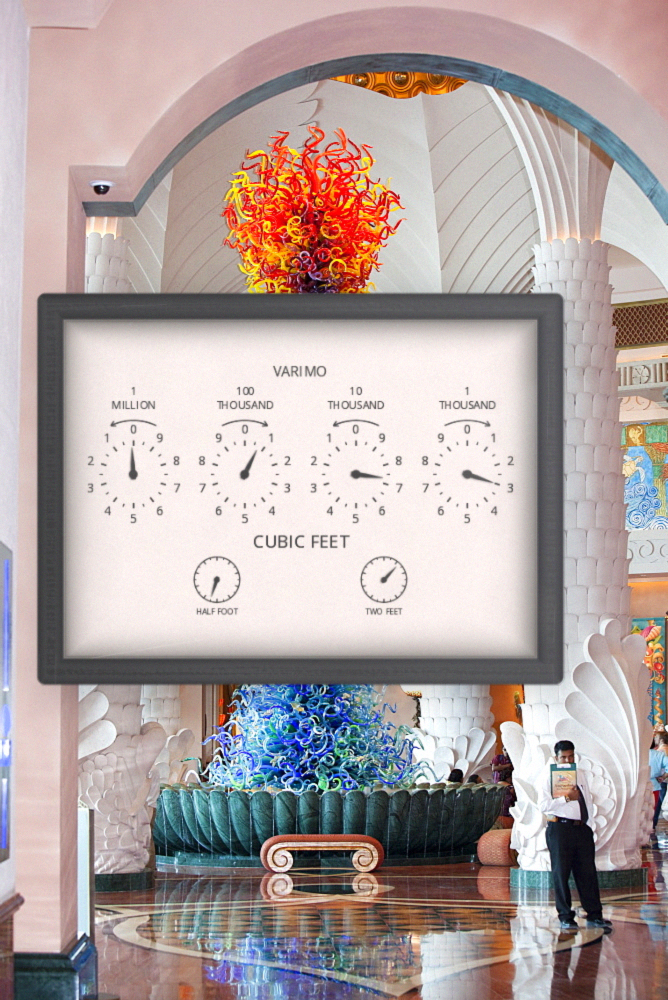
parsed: ft³ 7300
